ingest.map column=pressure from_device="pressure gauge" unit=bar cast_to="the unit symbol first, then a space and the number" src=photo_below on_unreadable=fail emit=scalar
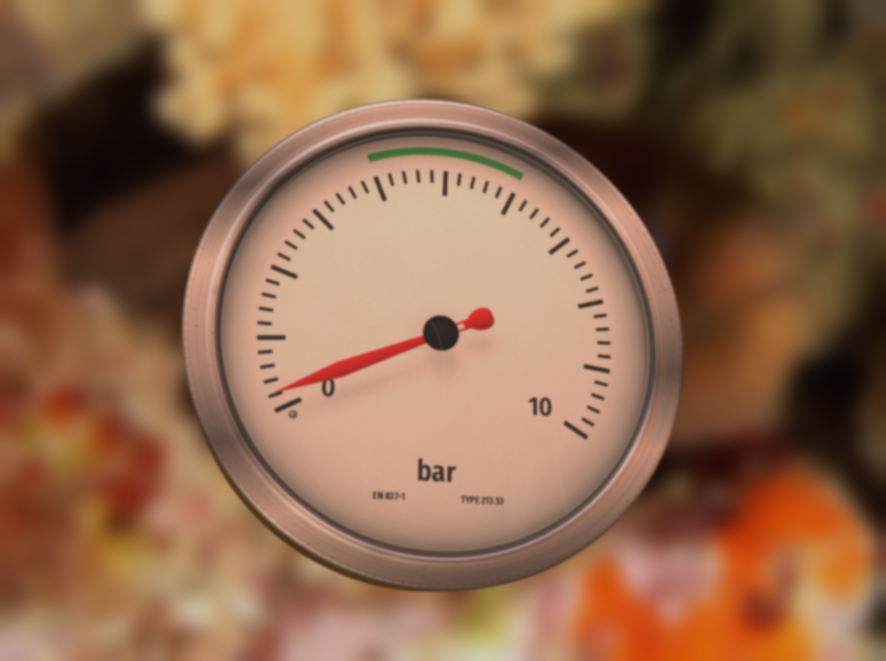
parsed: bar 0.2
